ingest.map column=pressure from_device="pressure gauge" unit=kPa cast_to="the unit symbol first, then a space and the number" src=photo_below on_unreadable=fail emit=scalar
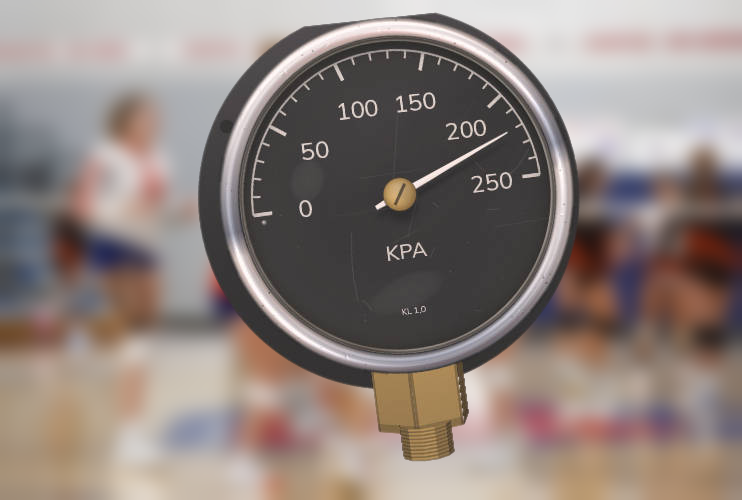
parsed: kPa 220
